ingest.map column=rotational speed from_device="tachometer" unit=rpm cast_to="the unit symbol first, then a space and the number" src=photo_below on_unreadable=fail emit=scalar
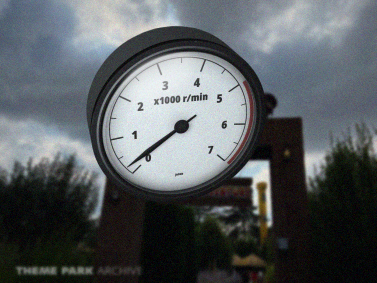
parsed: rpm 250
